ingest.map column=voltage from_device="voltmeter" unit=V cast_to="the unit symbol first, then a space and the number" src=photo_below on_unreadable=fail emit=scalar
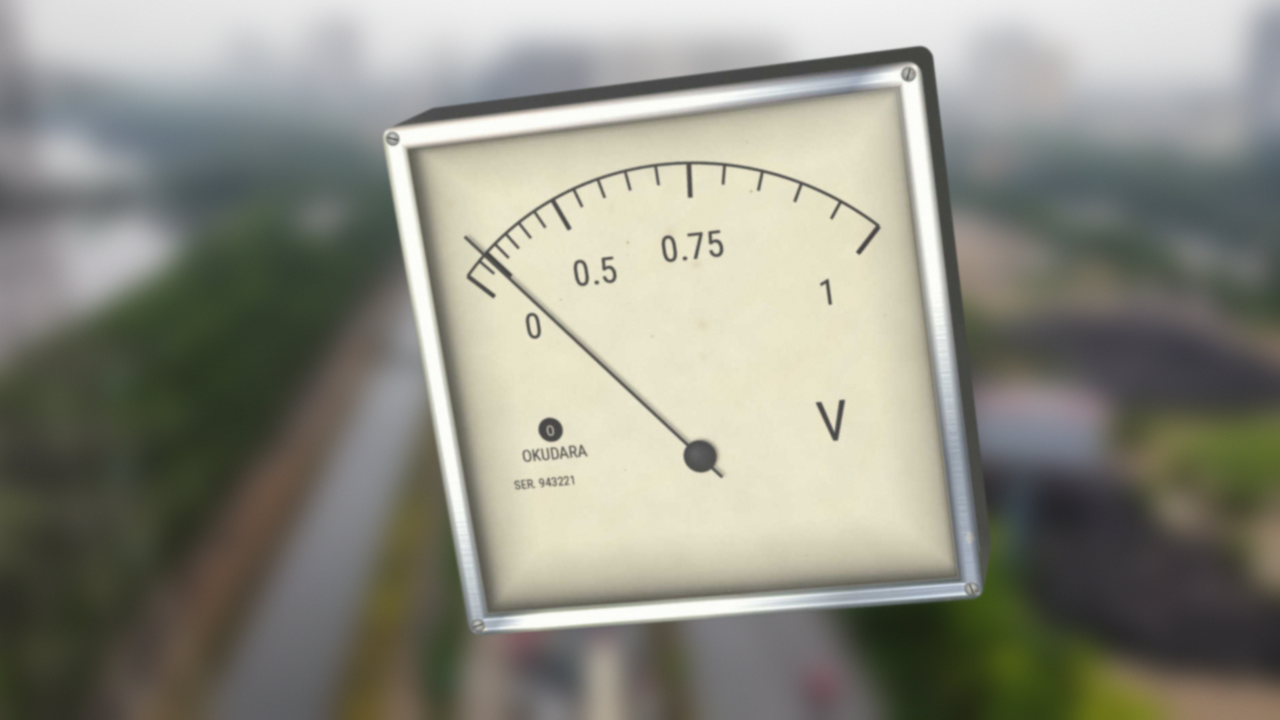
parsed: V 0.25
